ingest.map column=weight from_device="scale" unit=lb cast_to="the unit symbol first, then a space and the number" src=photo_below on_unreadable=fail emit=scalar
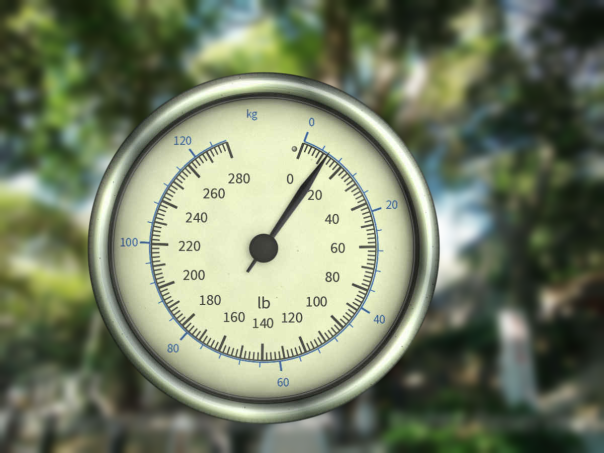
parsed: lb 12
